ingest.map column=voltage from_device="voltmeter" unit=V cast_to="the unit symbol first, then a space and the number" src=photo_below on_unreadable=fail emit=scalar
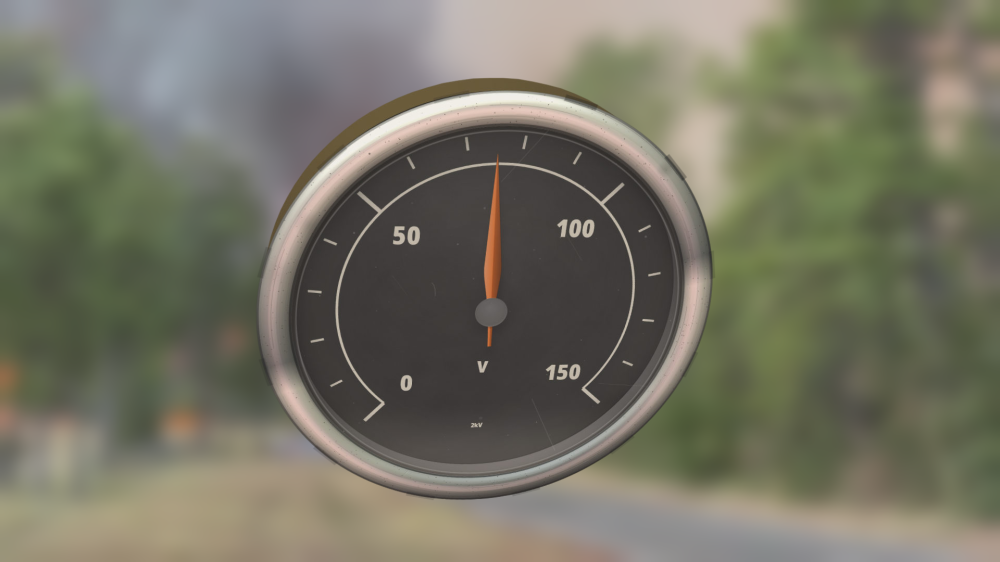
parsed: V 75
